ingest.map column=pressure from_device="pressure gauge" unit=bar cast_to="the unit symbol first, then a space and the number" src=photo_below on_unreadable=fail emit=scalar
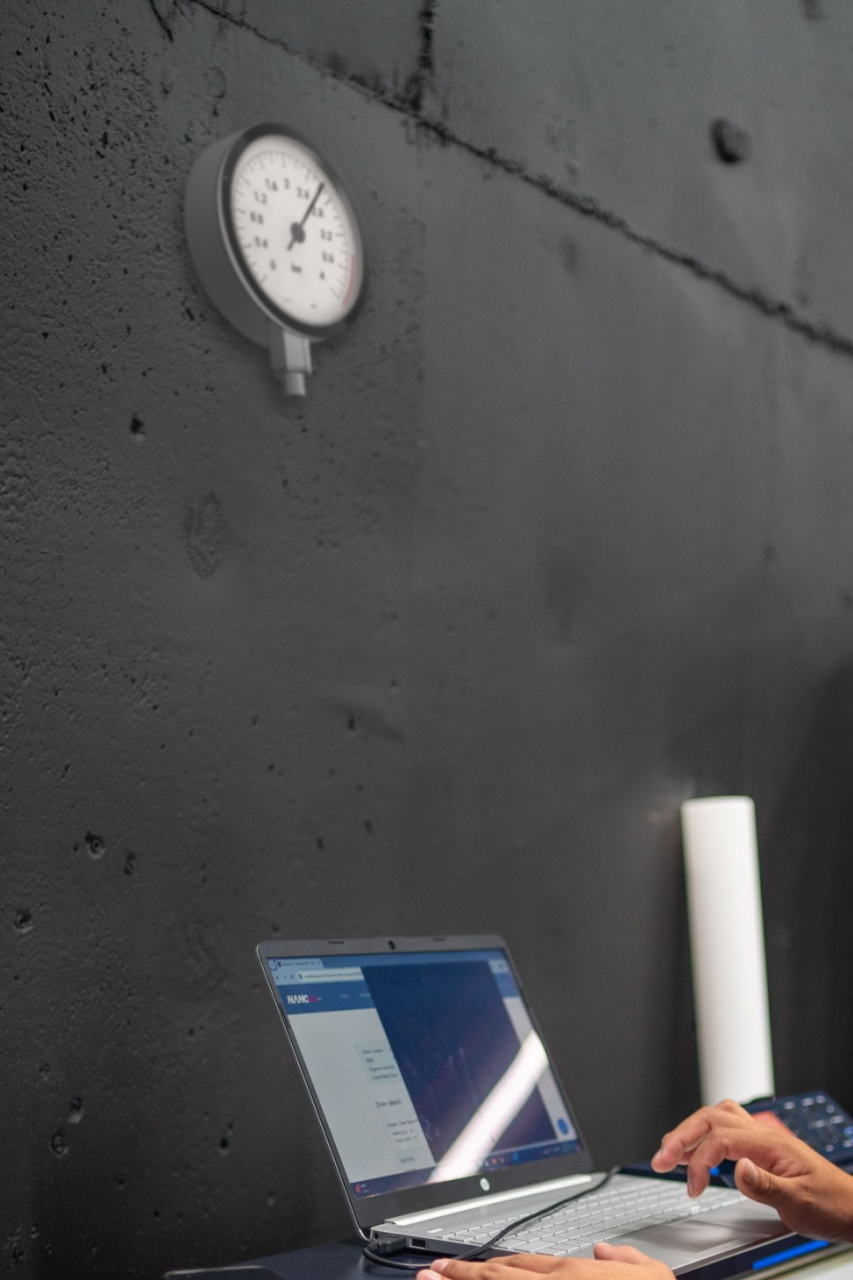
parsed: bar 2.6
